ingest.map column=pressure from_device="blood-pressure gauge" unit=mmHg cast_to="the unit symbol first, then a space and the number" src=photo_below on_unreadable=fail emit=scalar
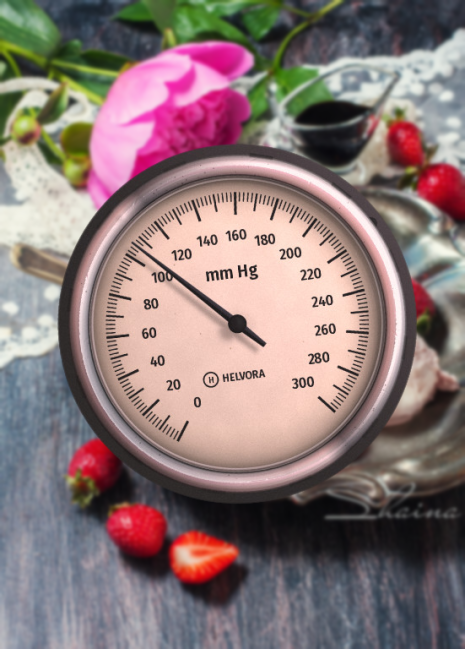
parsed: mmHg 106
